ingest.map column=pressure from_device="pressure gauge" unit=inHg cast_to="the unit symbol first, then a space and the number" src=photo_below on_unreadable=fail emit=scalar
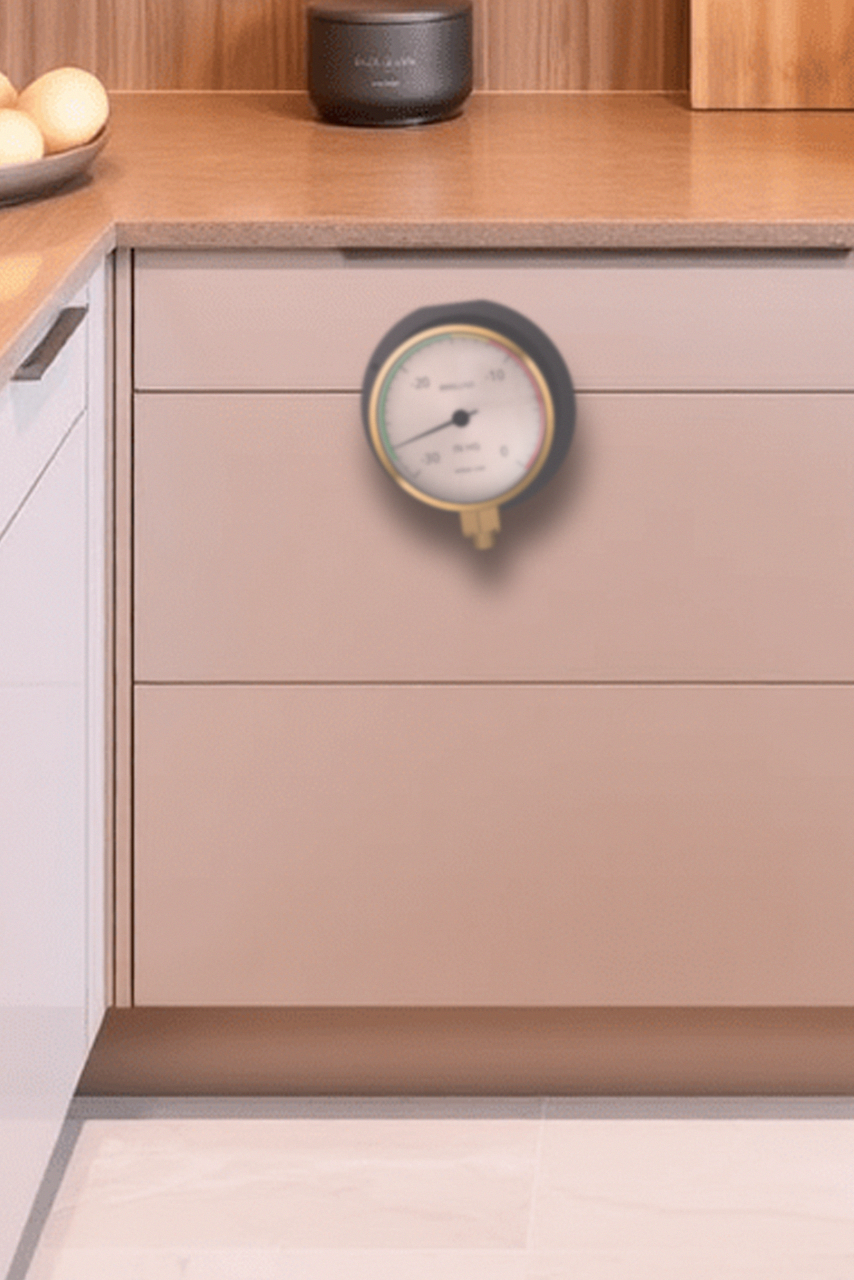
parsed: inHg -27
